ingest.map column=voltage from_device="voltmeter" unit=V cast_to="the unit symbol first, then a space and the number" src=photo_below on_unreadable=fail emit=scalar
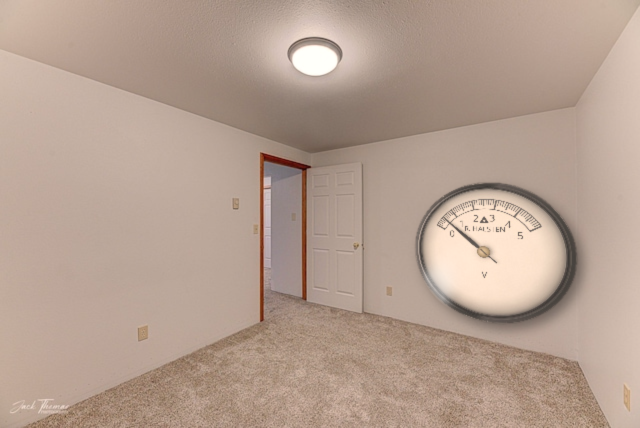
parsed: V 0.5
